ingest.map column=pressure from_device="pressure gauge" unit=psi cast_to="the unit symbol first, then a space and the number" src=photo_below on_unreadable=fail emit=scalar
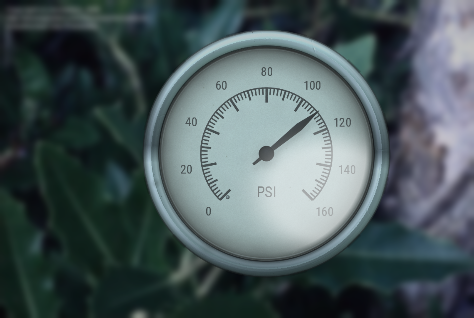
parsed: psi 110
